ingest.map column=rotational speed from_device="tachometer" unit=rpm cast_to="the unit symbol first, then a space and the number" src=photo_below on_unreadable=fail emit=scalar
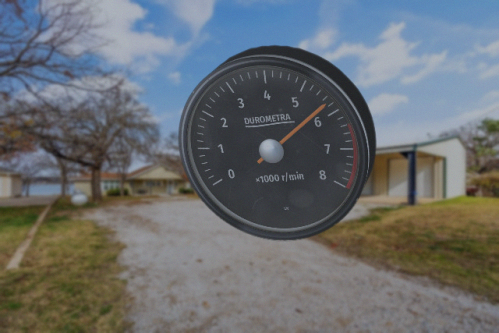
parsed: rpm 5700
